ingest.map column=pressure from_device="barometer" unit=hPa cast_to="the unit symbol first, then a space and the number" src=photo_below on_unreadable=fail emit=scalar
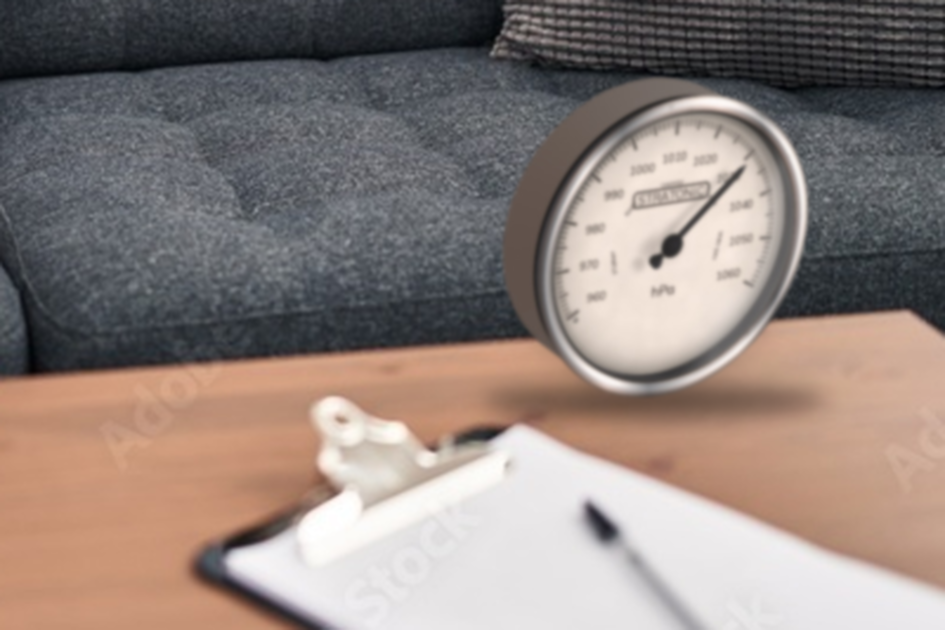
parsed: hPa 1030
